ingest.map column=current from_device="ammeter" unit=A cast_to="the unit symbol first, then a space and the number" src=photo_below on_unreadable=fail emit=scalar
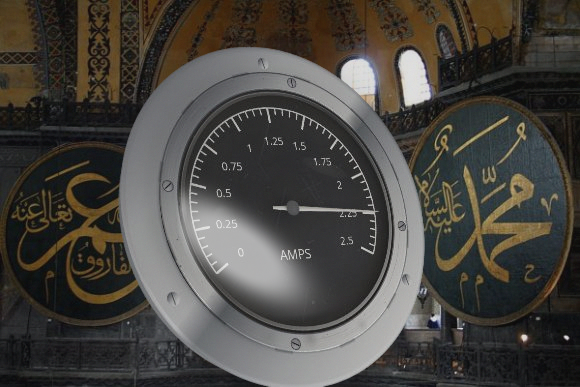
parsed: A 2.25
